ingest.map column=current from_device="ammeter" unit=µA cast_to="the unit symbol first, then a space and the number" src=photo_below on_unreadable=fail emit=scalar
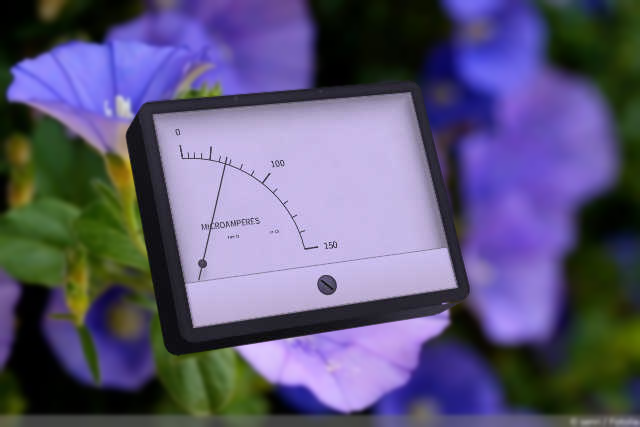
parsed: µA 65
